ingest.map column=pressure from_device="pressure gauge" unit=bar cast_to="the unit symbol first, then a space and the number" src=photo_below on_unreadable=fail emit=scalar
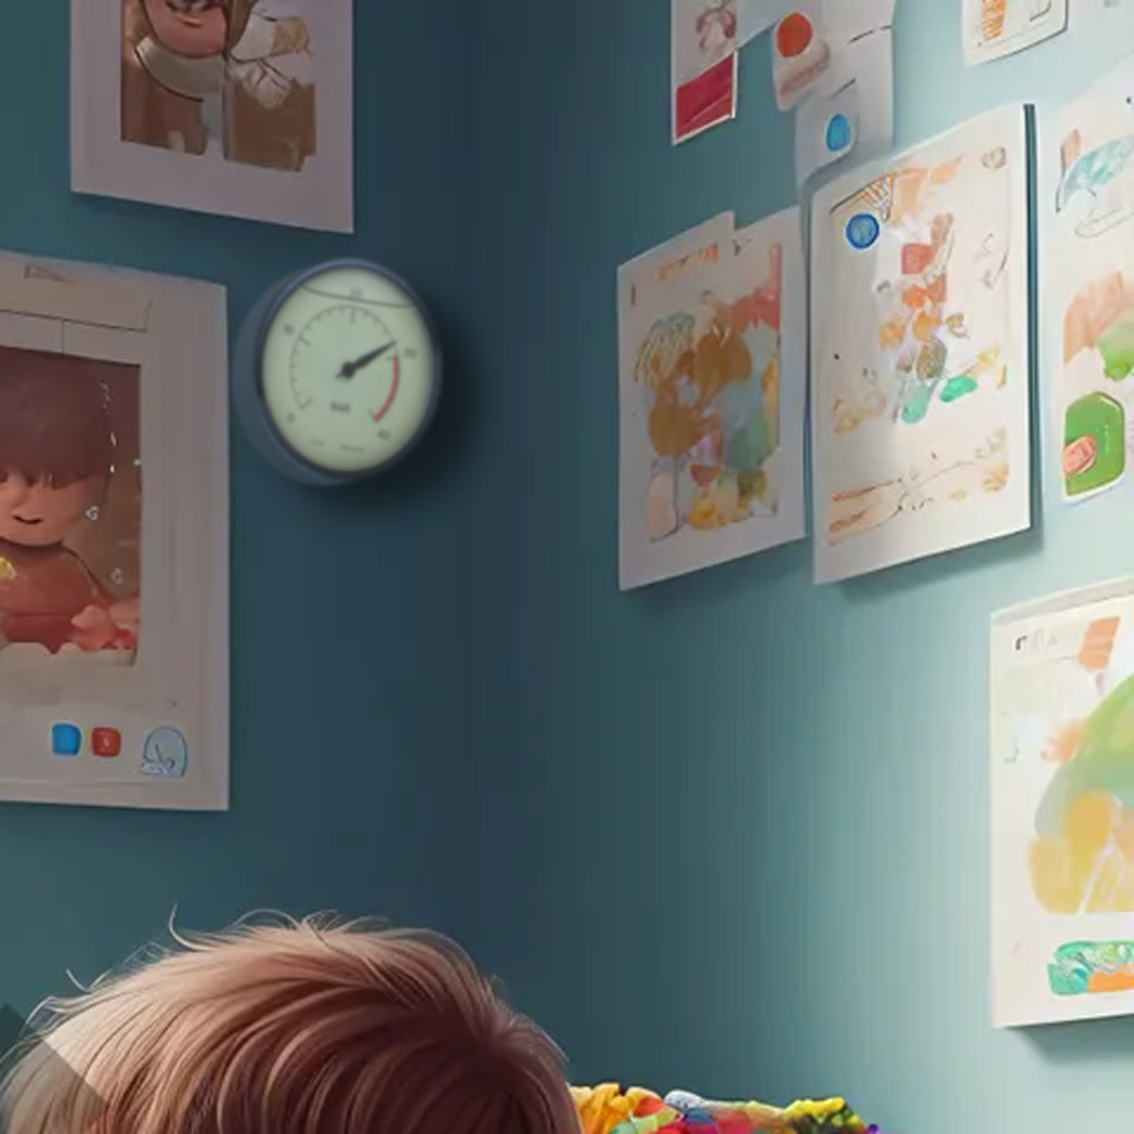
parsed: bar 28
